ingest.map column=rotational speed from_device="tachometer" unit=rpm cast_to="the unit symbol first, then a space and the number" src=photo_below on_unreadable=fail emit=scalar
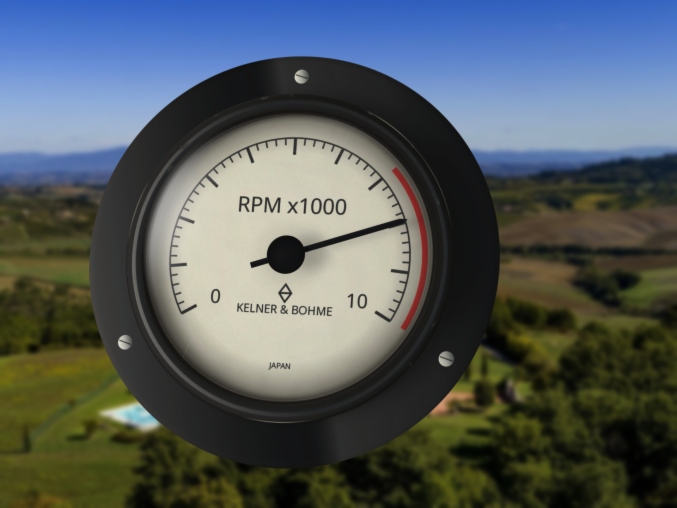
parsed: rpm 8000
